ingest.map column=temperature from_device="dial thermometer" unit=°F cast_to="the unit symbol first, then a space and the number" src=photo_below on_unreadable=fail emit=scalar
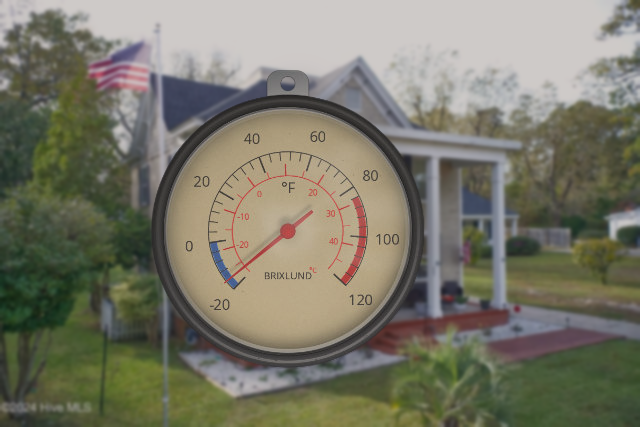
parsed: °F -16
